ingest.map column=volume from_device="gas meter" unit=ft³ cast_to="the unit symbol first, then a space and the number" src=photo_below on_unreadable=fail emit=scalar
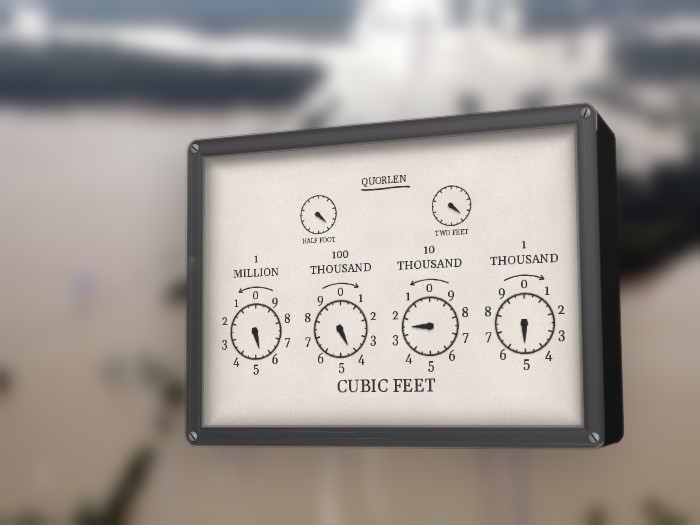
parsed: ft³ 542500
